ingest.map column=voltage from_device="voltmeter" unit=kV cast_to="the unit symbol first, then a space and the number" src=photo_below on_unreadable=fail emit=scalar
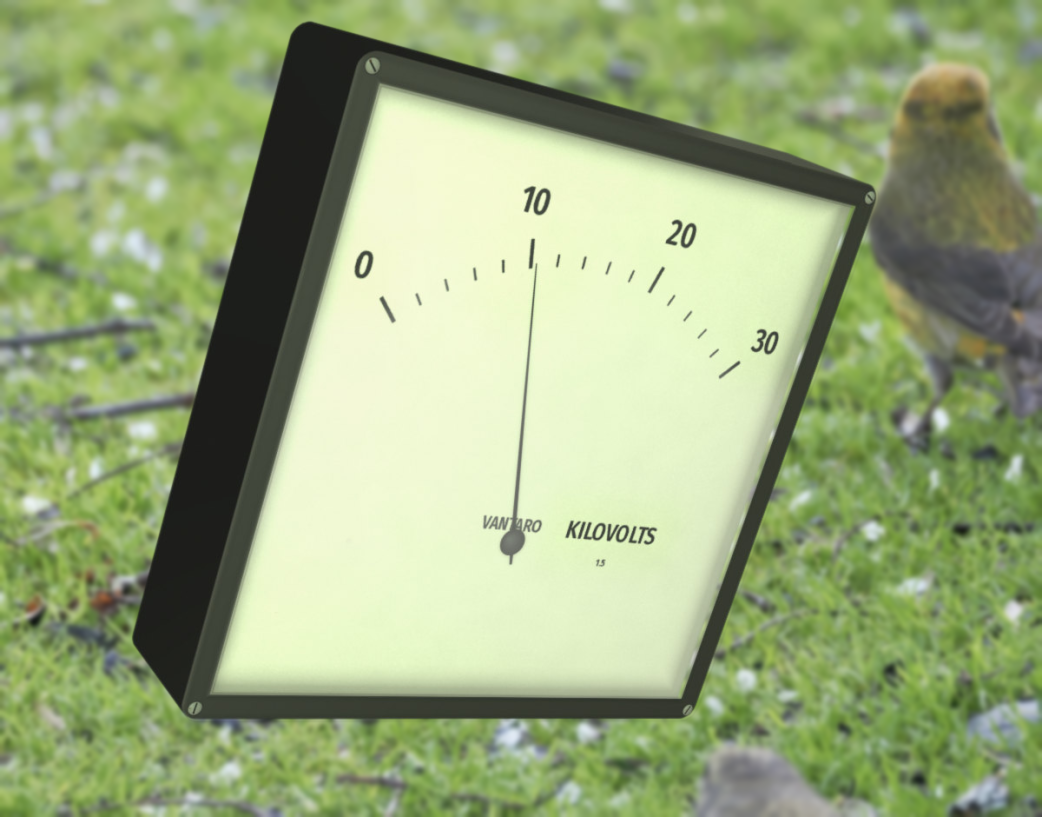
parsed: kV 10
